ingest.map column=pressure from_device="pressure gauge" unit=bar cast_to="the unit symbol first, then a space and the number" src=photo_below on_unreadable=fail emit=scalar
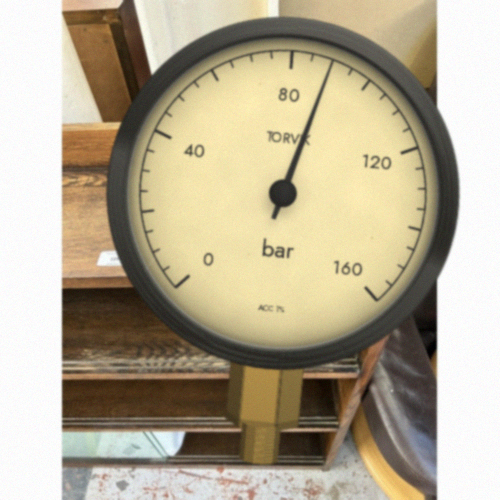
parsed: bar 90
